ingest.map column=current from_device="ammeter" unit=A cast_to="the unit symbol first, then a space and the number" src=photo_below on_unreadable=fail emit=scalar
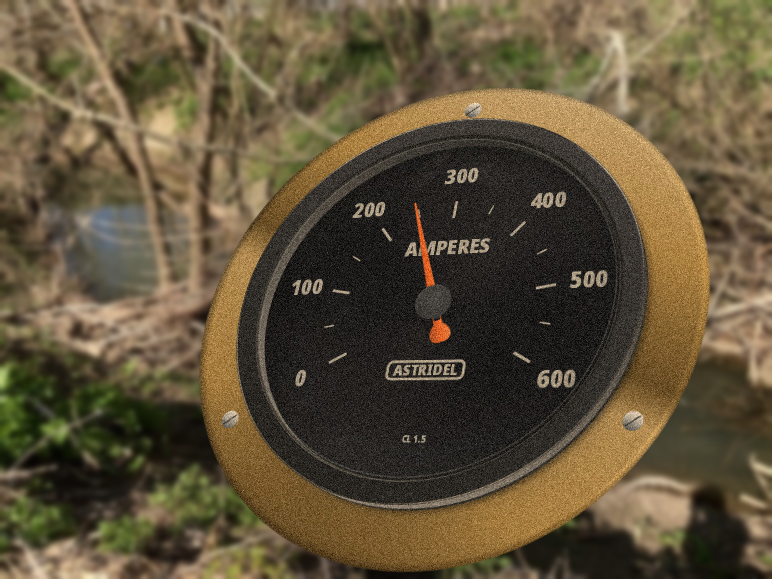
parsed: A 250
